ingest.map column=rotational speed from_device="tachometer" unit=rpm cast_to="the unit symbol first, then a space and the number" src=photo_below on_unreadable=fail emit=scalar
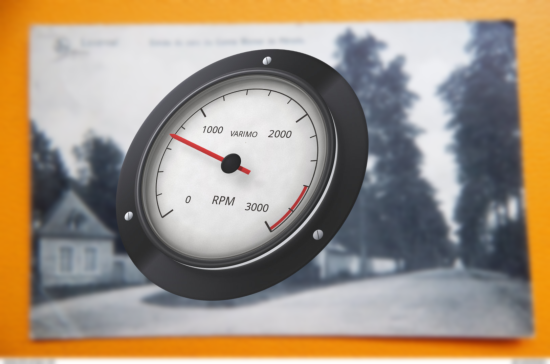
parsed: rpm 700
